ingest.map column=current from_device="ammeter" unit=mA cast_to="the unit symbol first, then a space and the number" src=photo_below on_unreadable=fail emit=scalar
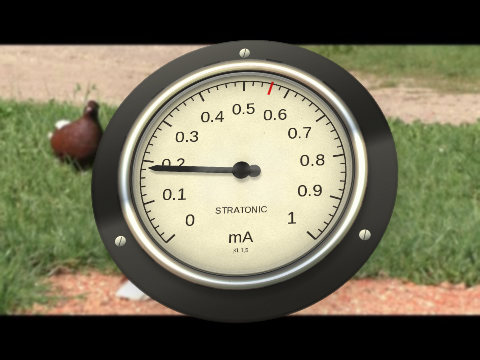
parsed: mA 0.18
